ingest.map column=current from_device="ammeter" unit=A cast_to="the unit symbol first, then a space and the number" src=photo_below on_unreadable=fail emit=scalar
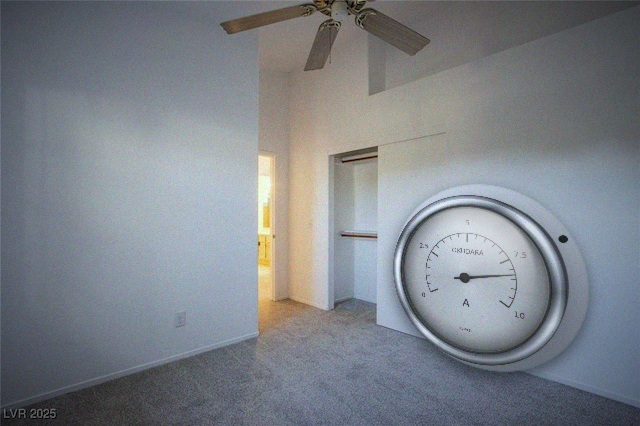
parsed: A 8.25
